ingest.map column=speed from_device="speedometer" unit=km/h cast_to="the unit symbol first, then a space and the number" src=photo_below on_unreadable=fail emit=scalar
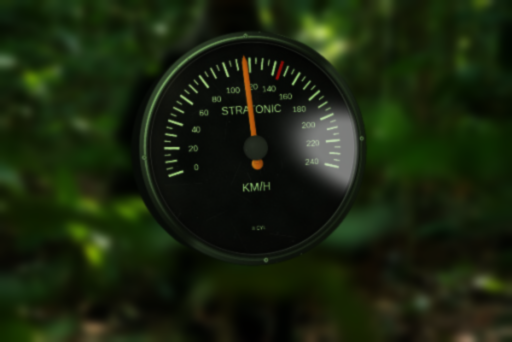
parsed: km/h 115
